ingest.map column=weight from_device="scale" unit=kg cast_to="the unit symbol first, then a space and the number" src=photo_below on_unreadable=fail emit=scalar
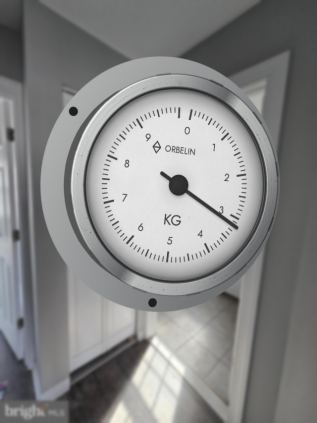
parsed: kg 3.2
